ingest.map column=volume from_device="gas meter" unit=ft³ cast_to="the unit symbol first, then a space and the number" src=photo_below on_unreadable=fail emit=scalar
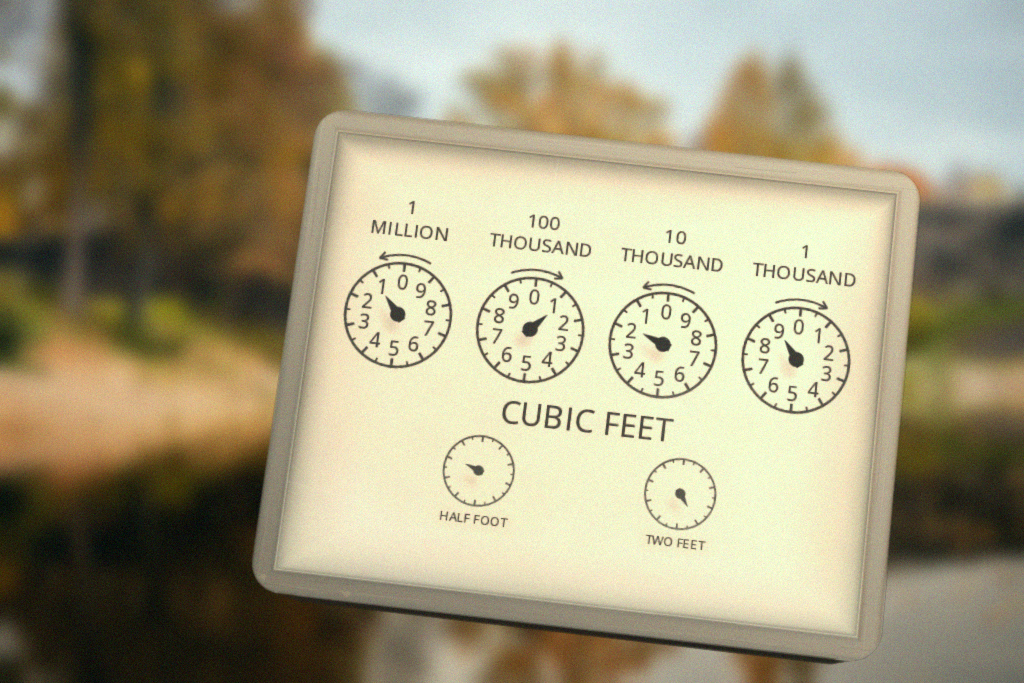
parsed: ft³ 111900
